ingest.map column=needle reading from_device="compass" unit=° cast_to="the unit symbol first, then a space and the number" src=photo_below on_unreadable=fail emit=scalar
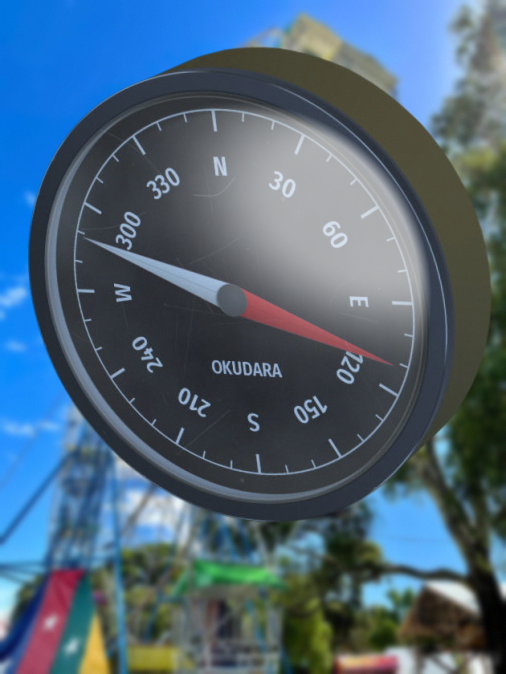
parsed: ° 110
